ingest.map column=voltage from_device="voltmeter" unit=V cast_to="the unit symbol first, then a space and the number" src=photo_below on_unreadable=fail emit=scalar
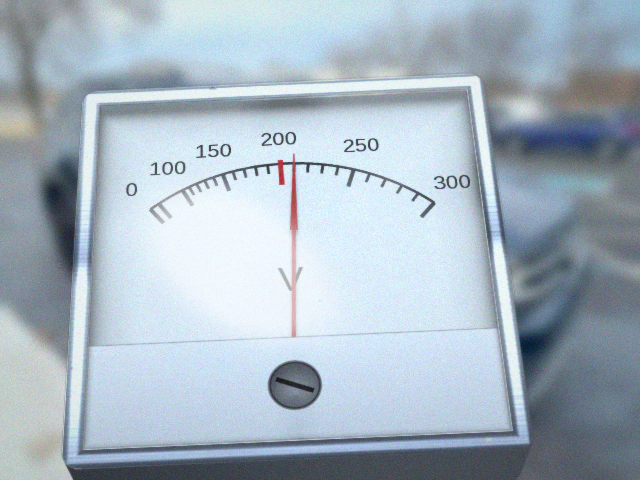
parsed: V 210
